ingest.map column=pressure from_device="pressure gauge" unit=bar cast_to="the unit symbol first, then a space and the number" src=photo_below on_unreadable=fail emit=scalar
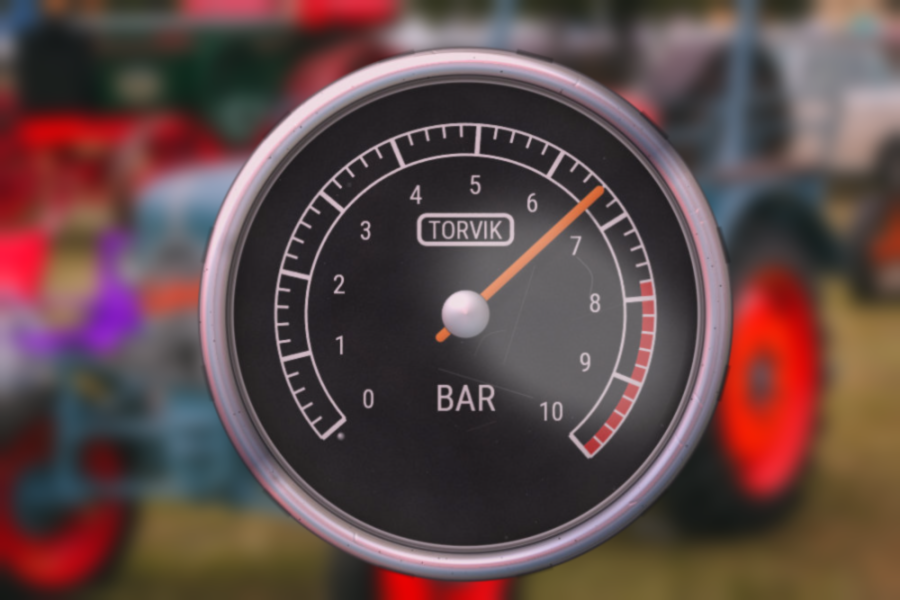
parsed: bar 6.6
